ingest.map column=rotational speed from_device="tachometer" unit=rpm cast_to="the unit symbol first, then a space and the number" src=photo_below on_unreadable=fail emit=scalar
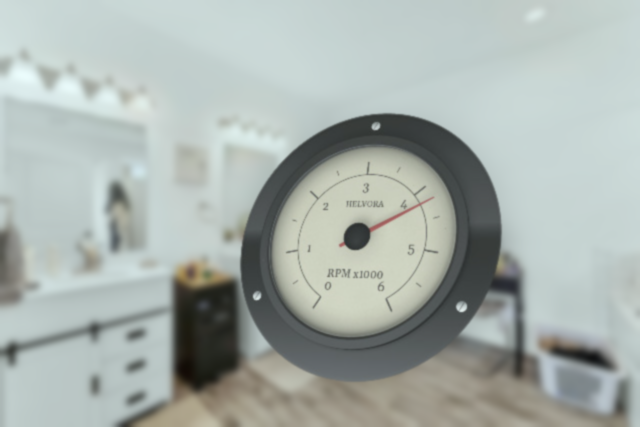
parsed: rpm 4250
